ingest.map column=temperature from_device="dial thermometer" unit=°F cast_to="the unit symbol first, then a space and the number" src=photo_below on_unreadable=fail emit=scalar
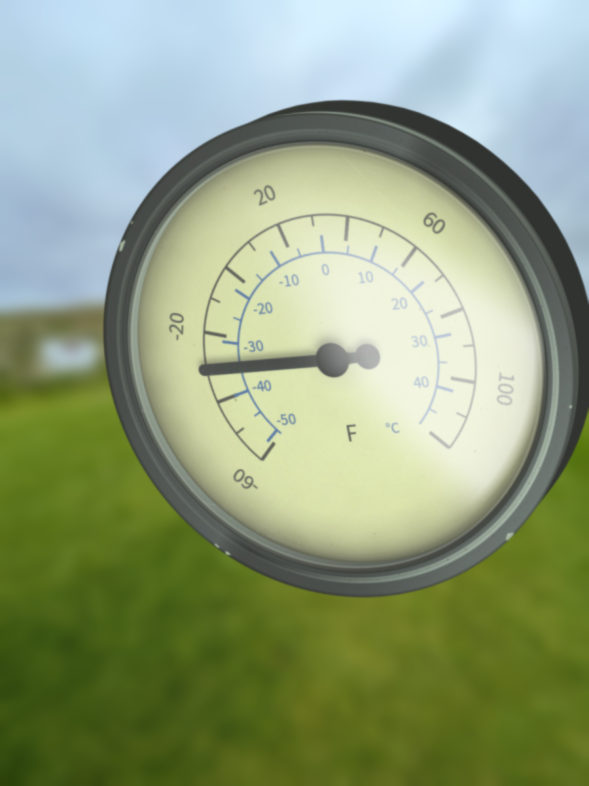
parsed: °F -30
